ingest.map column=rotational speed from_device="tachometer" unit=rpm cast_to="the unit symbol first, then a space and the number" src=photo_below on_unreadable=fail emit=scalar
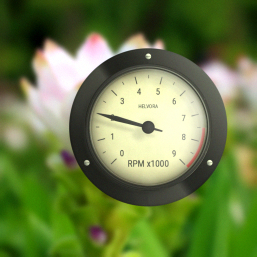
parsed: rpm 2000
